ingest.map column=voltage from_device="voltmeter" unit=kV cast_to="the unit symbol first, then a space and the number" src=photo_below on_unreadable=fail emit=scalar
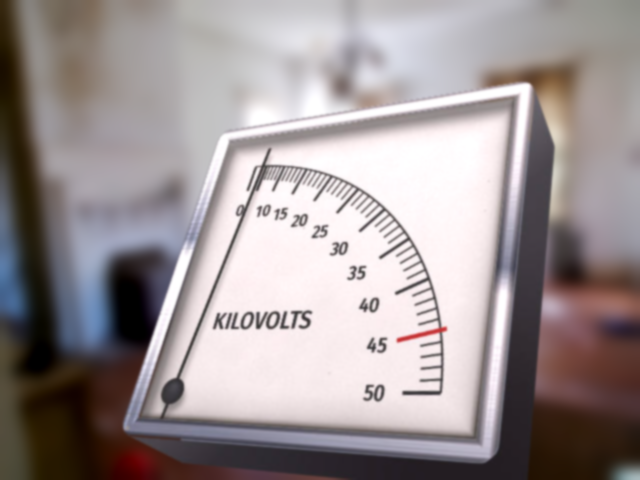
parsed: kV 5
